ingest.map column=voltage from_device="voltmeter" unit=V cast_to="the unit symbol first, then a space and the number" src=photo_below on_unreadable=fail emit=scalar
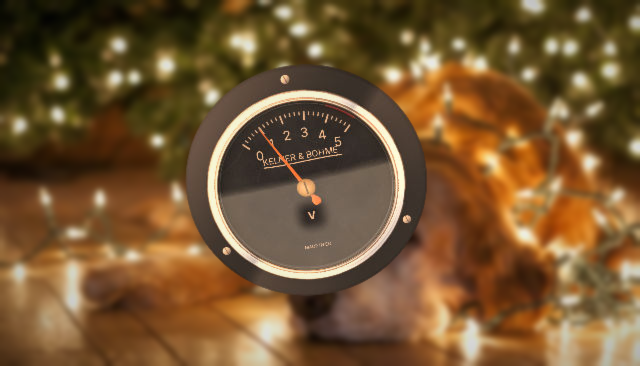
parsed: V 1
